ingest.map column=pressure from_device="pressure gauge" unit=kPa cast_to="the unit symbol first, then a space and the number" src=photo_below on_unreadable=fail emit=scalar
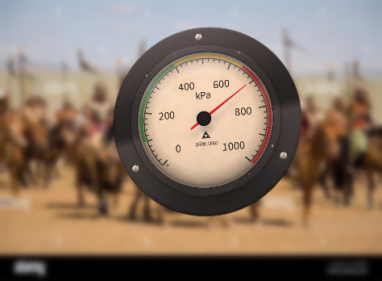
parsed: kPa 700
